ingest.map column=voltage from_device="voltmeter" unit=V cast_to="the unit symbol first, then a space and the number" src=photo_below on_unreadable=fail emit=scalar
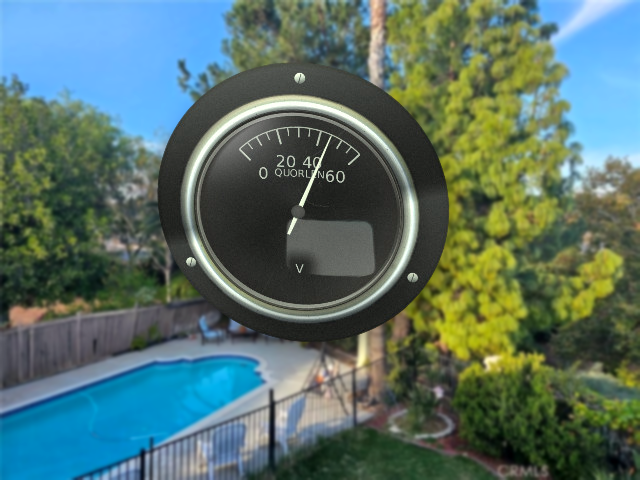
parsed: V 45
